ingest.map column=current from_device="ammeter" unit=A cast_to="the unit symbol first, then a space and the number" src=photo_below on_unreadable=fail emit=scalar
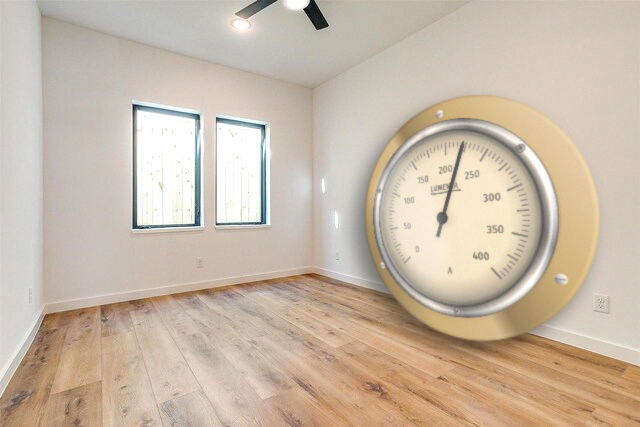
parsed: A 225
